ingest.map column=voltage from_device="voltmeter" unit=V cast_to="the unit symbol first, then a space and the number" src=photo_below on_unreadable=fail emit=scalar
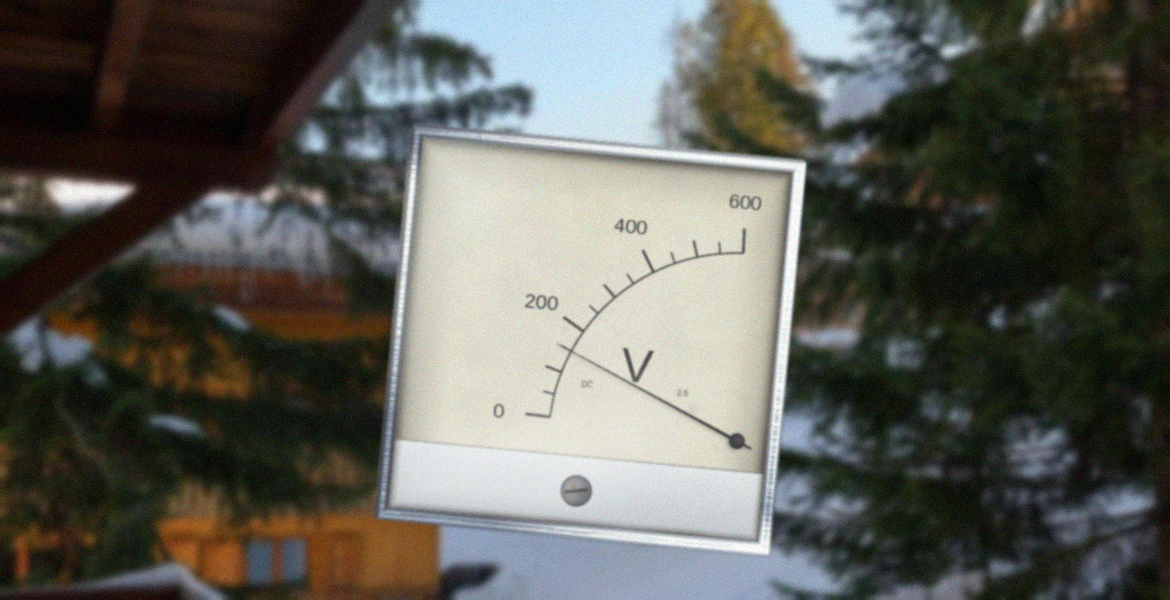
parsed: V 150
